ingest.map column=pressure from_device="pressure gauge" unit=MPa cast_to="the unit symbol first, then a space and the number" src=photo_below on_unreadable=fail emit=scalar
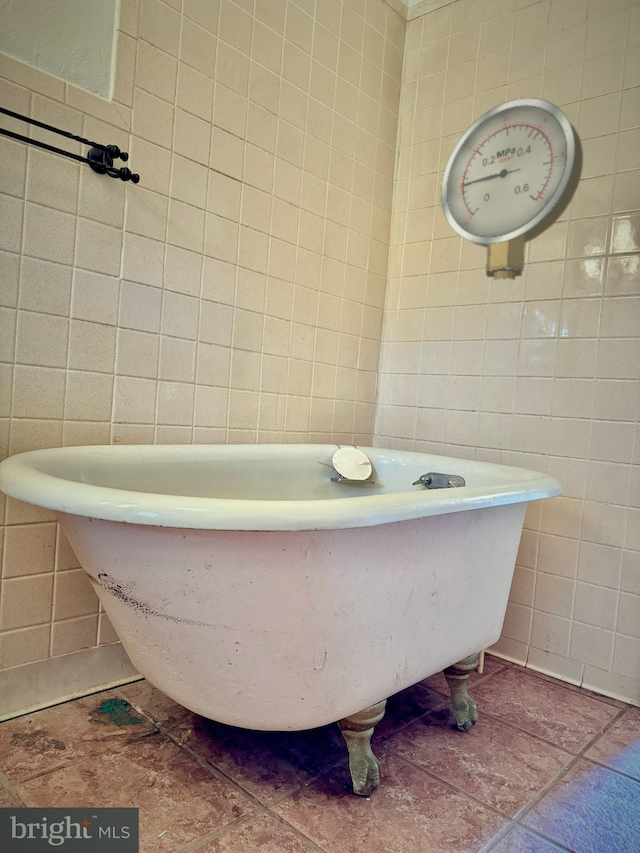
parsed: MPa 0.1
